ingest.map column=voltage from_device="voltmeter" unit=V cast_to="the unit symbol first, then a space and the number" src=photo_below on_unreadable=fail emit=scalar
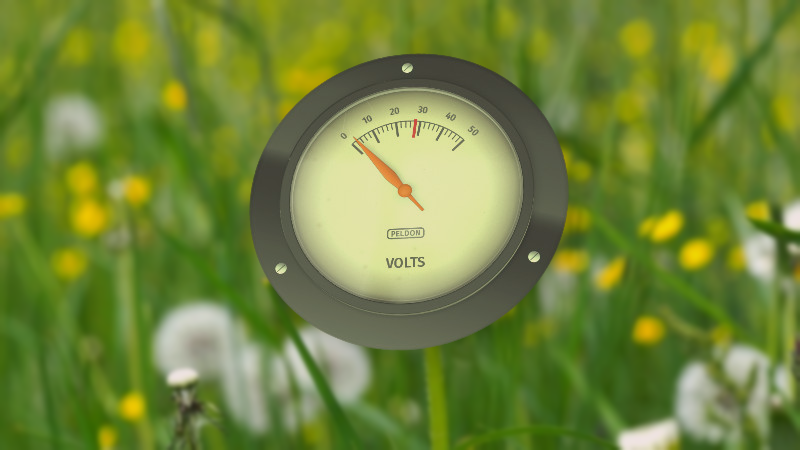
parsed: V 2
